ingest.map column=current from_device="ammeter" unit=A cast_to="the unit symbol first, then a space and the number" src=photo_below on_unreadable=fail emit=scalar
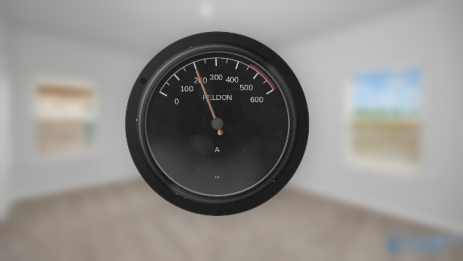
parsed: A 200
